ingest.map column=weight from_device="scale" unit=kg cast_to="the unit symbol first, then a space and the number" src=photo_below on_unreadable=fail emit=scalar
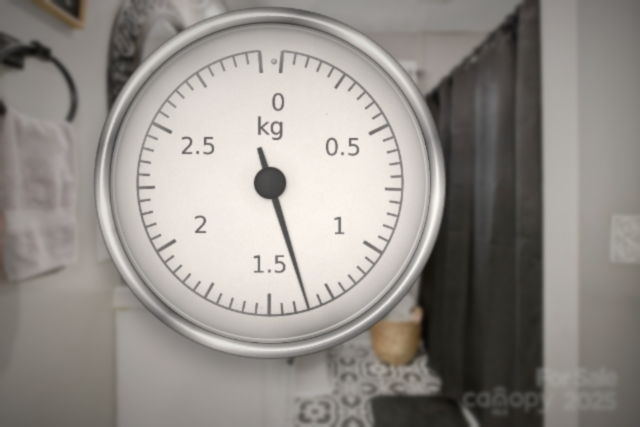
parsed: kg 1.35
